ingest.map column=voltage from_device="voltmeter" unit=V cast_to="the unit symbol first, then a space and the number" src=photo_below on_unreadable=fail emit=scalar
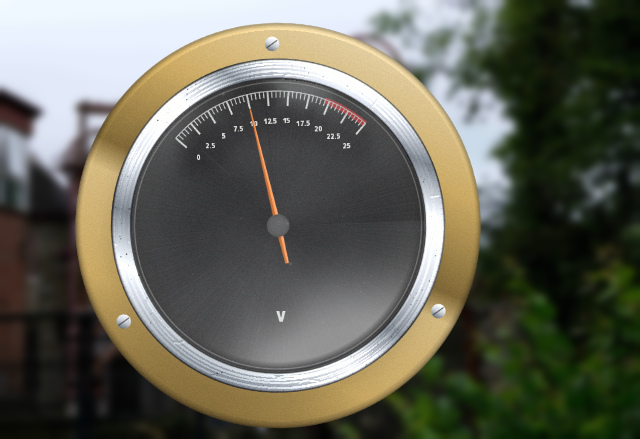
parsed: V 10
